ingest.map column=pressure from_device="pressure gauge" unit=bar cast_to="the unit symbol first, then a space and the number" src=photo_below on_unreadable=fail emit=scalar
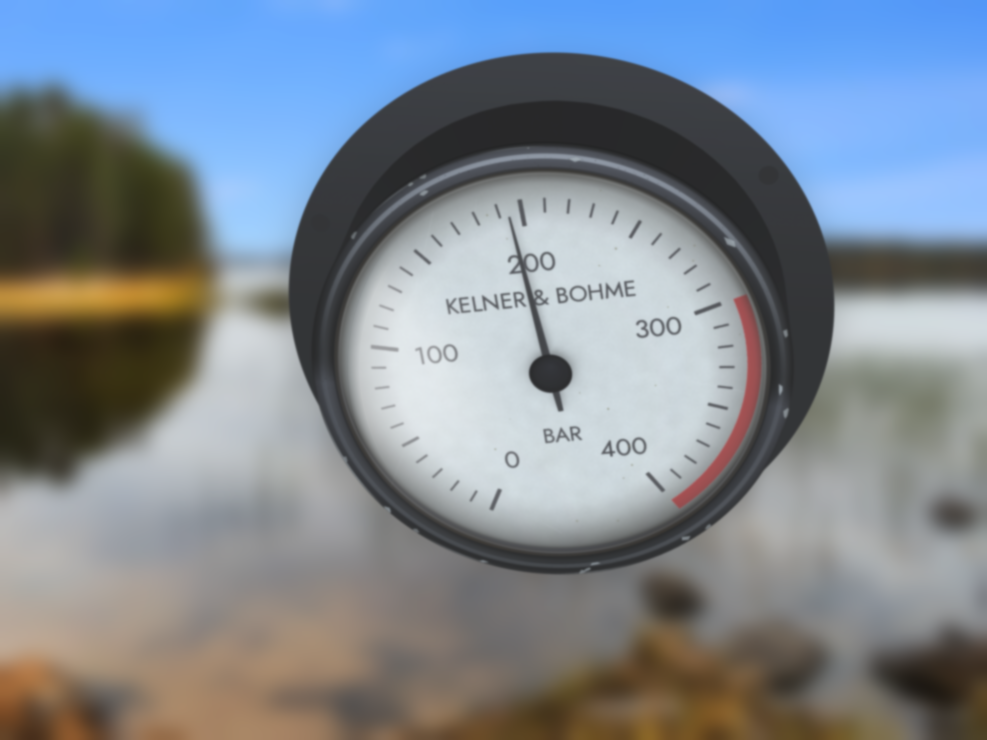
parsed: bar 195
